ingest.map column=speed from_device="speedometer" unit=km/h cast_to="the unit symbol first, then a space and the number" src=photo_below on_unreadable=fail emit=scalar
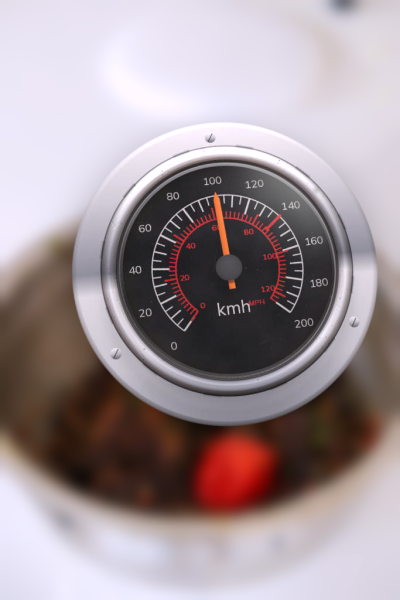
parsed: km/h 100
